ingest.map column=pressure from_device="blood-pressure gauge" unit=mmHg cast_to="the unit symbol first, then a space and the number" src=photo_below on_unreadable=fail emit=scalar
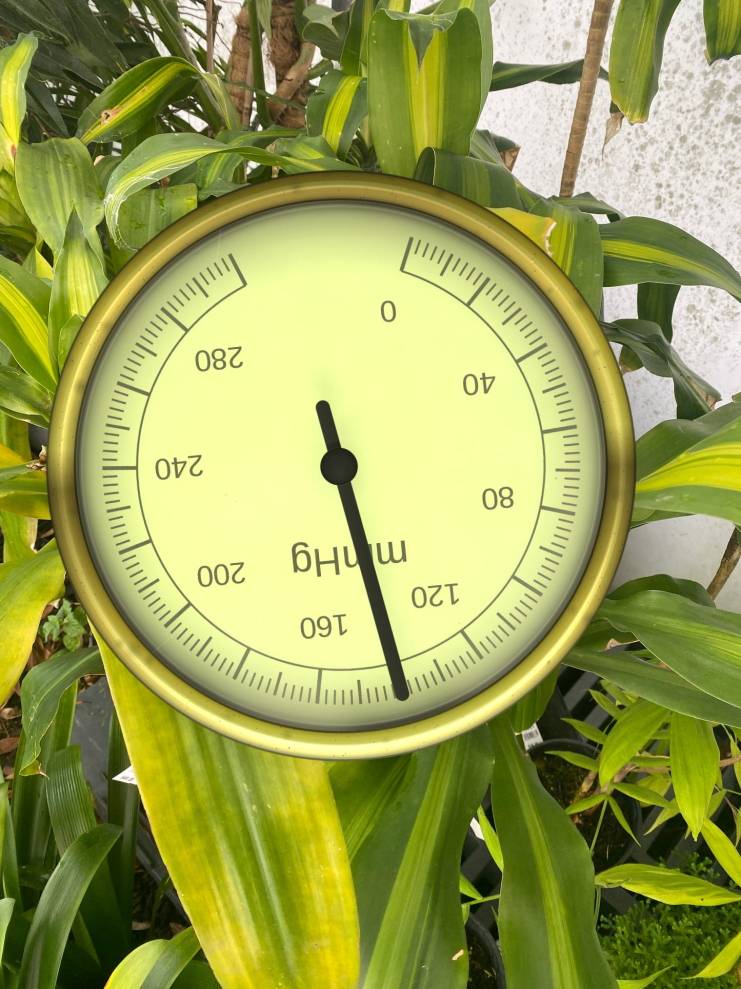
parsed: mmHg 140
